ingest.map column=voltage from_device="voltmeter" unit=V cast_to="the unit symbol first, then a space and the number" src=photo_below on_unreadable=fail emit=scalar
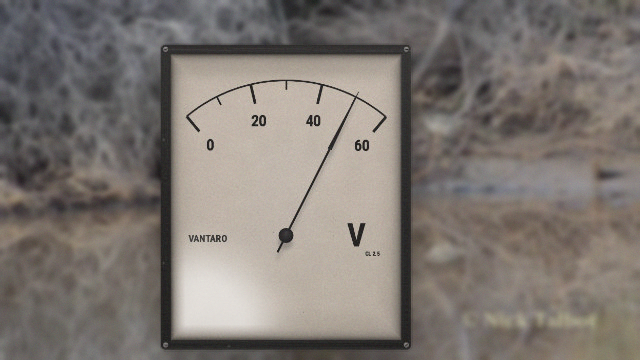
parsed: V 50
